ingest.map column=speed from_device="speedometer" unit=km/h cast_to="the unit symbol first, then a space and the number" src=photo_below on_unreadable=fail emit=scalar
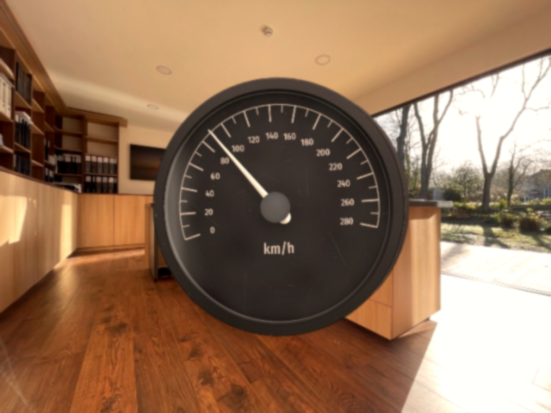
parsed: km/h 90
